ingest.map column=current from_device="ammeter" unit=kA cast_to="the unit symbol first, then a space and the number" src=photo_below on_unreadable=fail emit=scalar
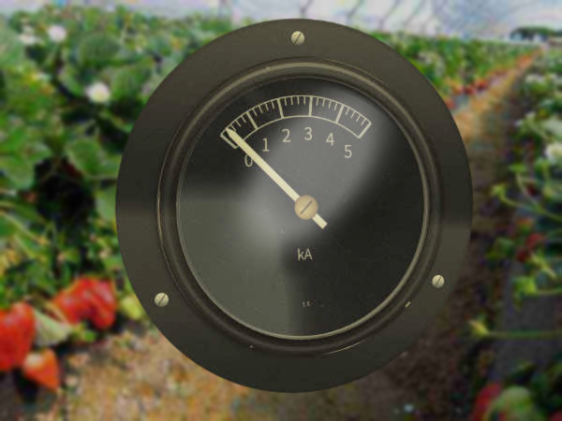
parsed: kA 0.2
